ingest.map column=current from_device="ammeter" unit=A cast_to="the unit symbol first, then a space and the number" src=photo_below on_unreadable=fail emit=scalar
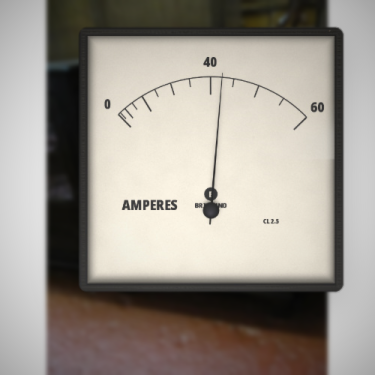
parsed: A 42.5
